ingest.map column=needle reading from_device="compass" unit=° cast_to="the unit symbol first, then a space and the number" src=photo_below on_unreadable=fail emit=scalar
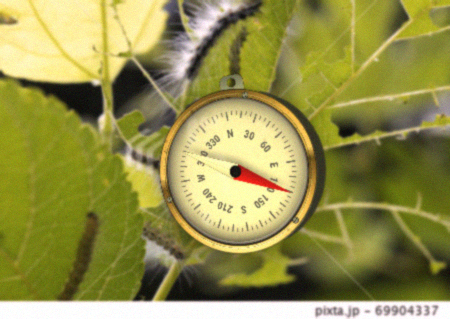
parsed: ° 120
